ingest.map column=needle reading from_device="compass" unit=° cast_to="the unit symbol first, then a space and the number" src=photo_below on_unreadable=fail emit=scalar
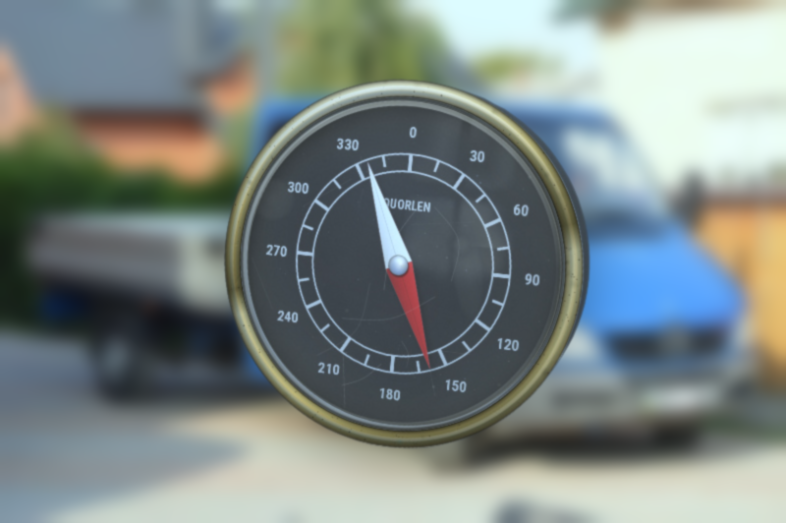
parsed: ° 157.5
